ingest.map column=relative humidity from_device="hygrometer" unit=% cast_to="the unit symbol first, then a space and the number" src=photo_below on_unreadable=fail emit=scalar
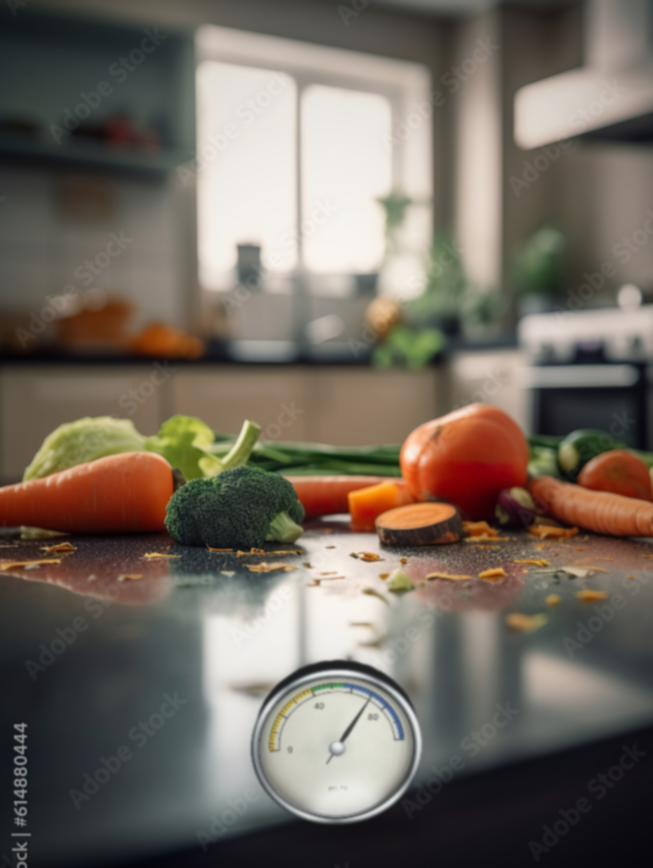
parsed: % 70
